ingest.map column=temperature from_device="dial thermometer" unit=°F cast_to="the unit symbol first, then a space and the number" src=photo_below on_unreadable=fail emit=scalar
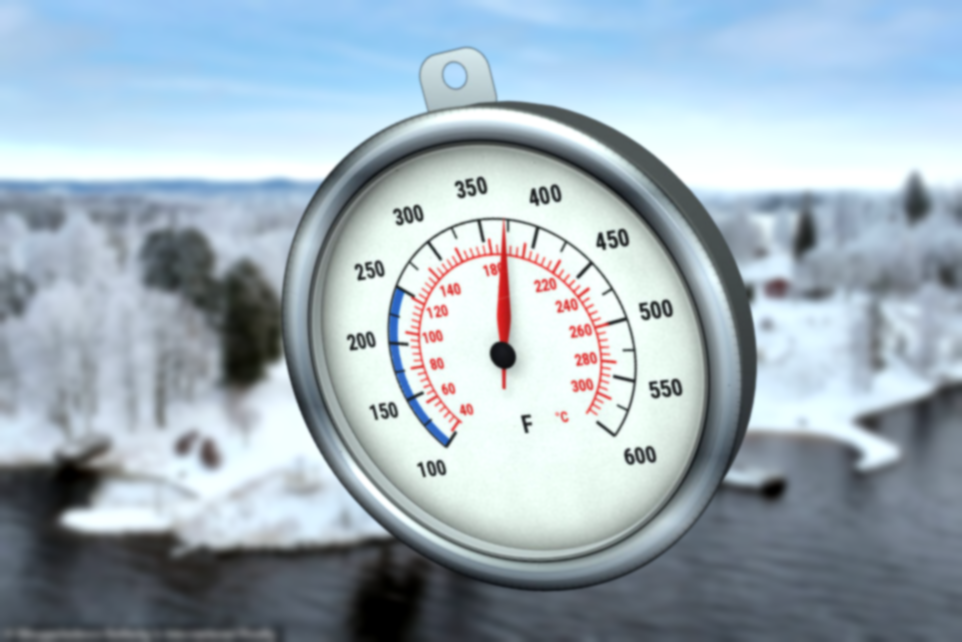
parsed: °F 375
